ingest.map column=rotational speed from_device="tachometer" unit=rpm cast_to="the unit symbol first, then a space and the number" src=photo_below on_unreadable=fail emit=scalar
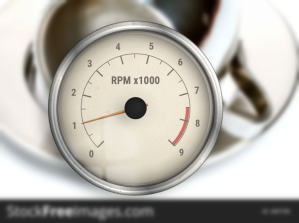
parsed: rpm 1000
